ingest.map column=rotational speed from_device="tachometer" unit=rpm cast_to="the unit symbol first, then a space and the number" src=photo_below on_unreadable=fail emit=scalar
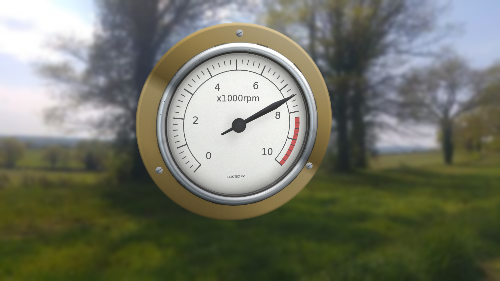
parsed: rpm 7400
